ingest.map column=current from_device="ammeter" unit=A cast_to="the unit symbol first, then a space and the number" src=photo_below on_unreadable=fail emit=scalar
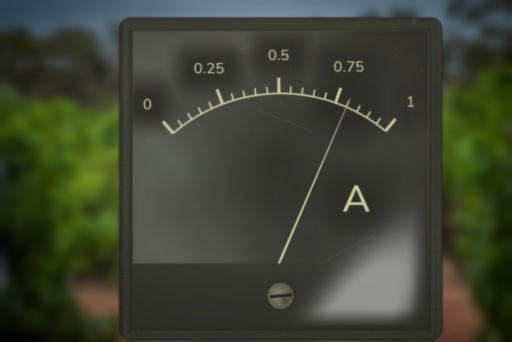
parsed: A 0.8
